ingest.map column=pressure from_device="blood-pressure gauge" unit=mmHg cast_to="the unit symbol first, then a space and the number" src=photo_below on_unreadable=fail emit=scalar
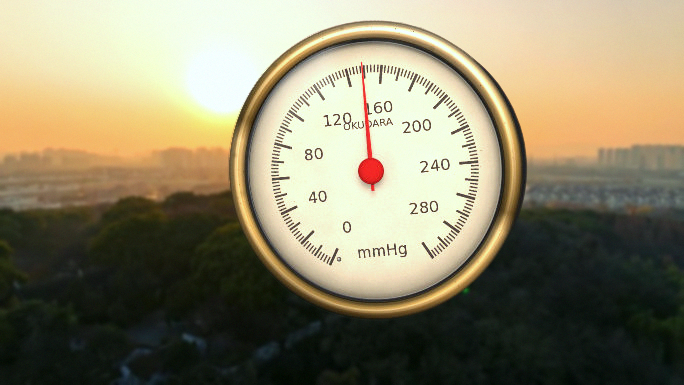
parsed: mmHg 150
